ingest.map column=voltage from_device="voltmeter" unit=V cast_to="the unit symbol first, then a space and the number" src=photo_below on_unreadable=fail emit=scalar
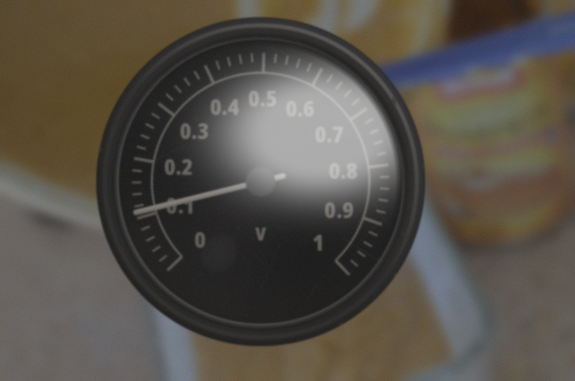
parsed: V 0.11
